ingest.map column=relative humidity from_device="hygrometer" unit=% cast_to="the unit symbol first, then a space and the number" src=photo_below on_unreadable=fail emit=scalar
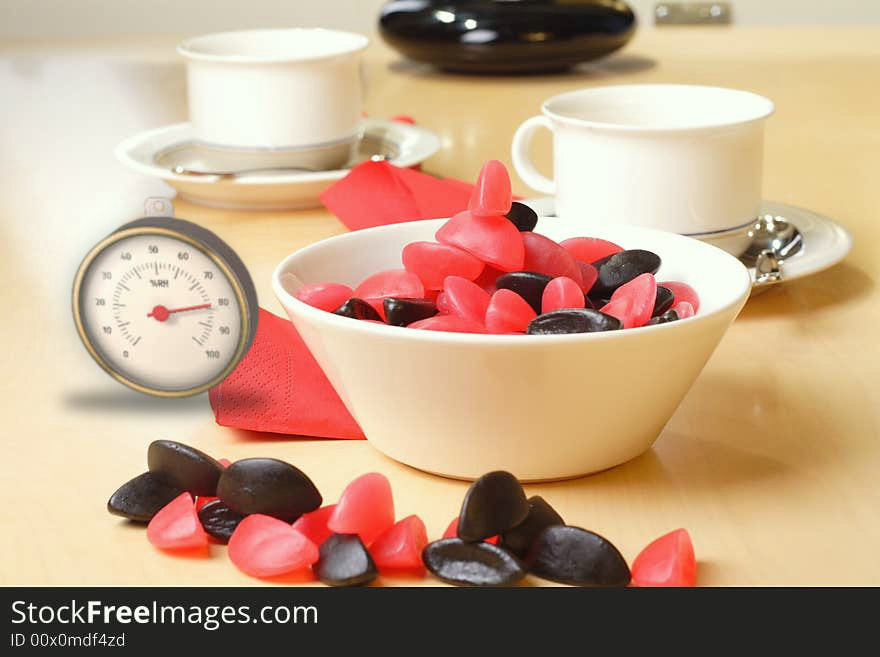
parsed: % 80
